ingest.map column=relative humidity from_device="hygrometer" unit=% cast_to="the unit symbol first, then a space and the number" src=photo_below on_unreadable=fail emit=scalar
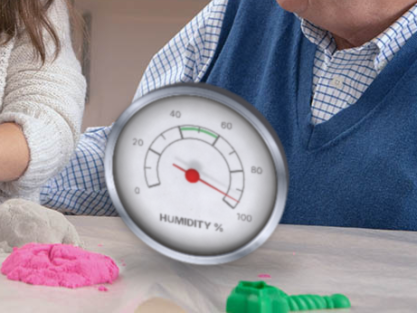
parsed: % 95
